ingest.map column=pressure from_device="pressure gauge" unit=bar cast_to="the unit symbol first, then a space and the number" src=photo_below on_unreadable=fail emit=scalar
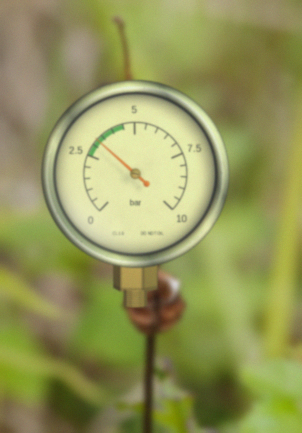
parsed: bar 3.25
